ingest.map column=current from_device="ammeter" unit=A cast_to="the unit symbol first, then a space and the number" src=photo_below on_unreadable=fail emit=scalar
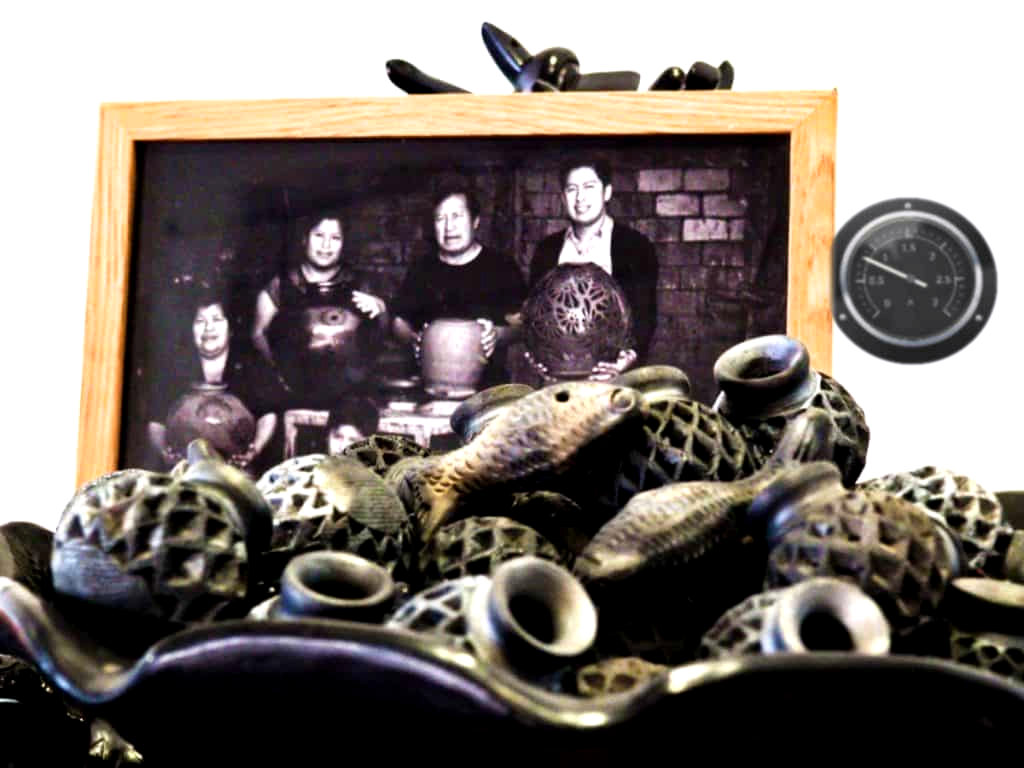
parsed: A 0.8
